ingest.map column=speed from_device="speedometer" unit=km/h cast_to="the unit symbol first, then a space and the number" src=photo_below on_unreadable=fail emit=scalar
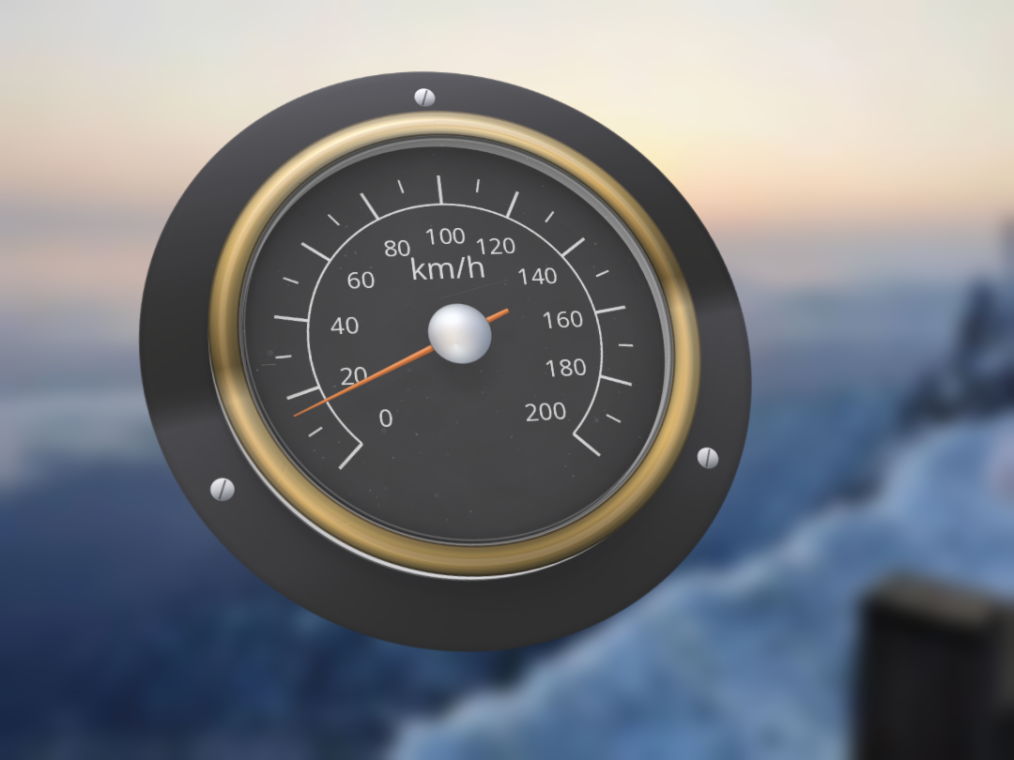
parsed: km/h 15
